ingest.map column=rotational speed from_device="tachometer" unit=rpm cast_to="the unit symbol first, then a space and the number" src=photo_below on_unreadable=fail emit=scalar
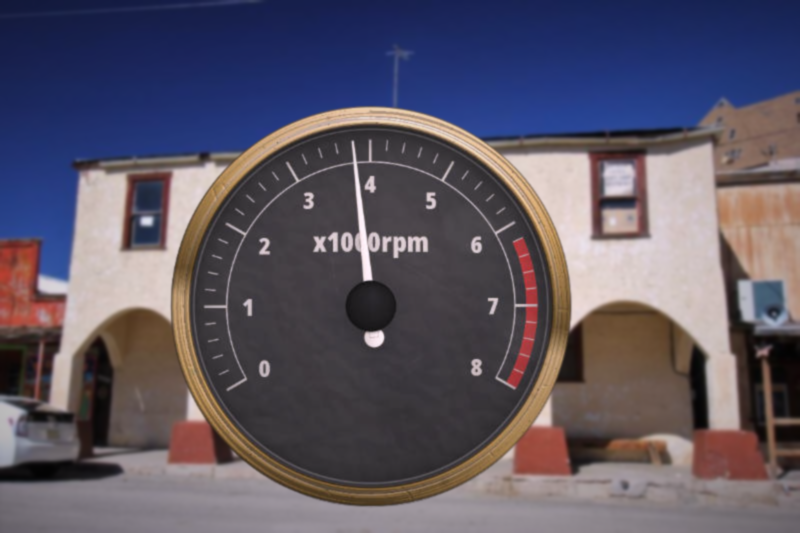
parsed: rpm 3800
